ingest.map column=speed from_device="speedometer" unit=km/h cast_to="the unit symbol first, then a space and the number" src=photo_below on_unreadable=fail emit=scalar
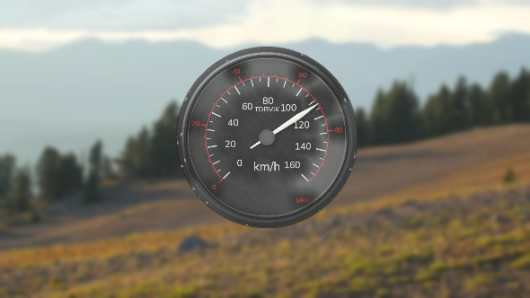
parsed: km/h 112.5
